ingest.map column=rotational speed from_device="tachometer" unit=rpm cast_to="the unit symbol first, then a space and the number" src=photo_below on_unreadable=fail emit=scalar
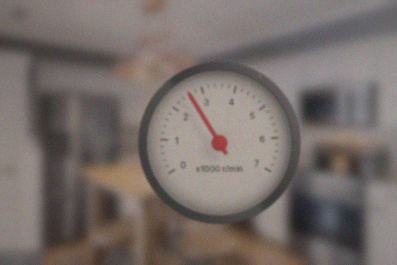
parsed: rpm 2600
